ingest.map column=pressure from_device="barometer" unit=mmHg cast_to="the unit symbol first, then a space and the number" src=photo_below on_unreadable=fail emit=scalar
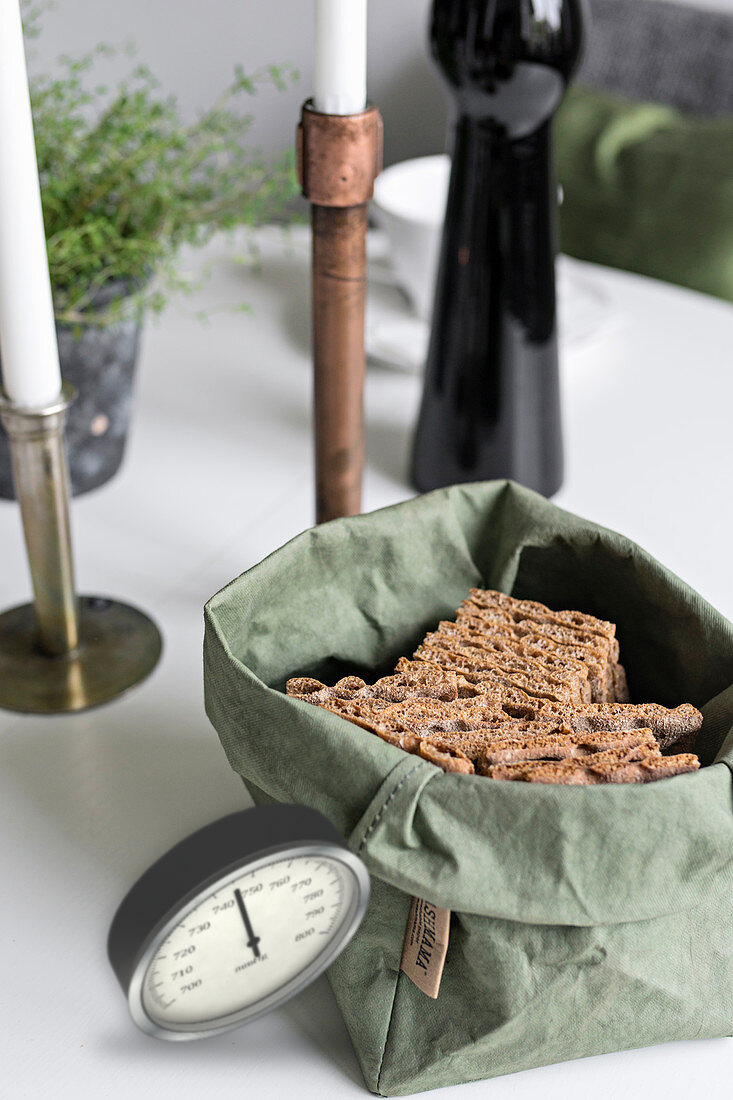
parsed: mmHg 745
